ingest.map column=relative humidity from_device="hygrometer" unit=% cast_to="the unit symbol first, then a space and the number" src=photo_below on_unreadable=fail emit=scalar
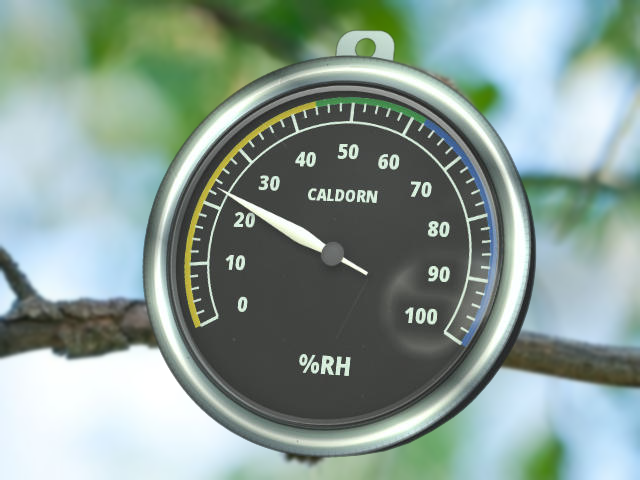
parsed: % 23
